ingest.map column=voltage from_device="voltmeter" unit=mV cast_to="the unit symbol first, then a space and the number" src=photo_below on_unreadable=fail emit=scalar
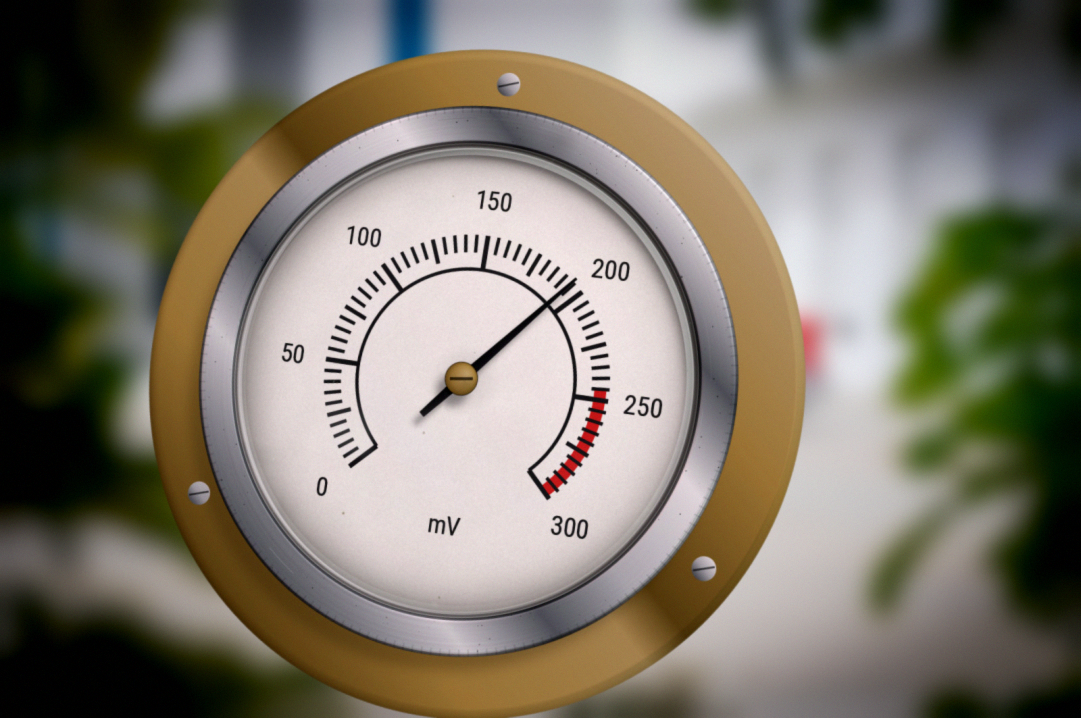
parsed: mV 195
